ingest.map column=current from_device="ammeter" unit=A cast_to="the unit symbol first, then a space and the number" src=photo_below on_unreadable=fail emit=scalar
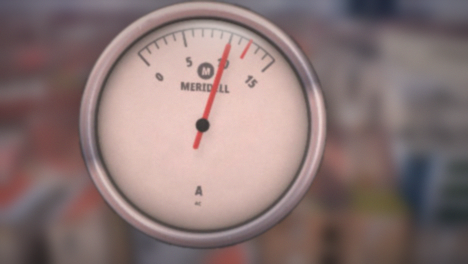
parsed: A 10
